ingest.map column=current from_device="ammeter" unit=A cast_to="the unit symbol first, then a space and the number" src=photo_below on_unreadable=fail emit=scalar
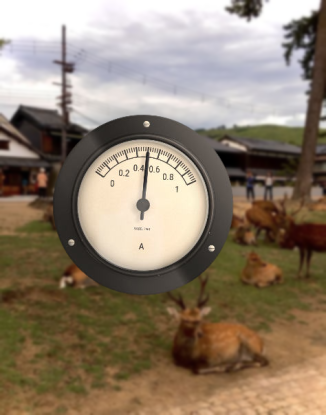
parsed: A 0.5
